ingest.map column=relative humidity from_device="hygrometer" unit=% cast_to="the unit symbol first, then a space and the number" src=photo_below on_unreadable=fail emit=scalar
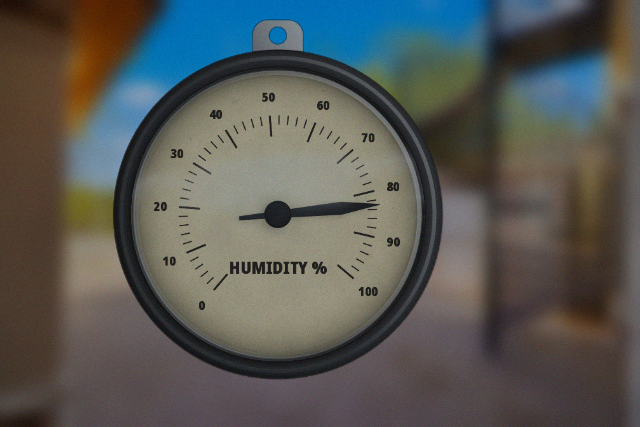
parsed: % 83
